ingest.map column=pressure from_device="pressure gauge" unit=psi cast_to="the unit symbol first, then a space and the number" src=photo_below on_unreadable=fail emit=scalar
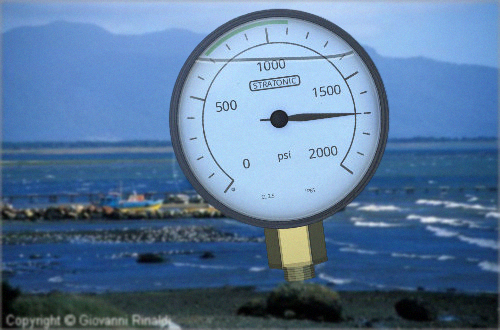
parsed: psi 1700
